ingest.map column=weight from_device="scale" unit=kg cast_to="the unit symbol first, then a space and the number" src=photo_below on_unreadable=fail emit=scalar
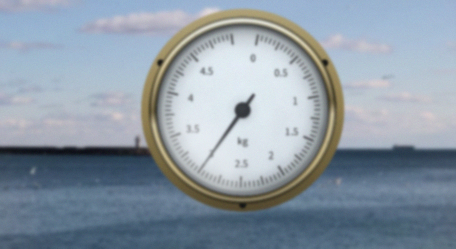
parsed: kg 3
